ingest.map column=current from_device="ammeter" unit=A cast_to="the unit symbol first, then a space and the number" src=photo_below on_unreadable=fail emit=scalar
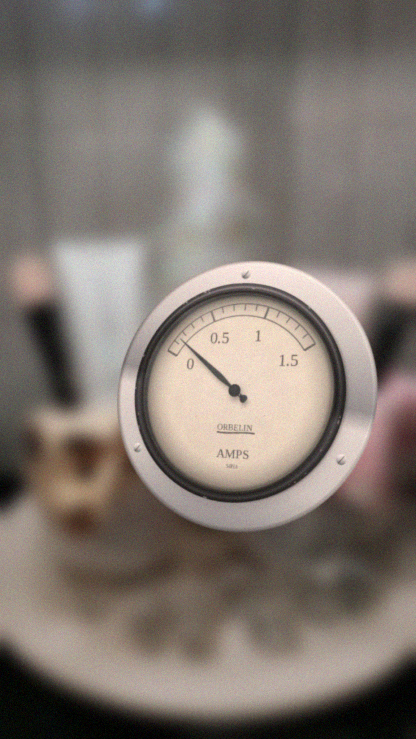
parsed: A 0.15
